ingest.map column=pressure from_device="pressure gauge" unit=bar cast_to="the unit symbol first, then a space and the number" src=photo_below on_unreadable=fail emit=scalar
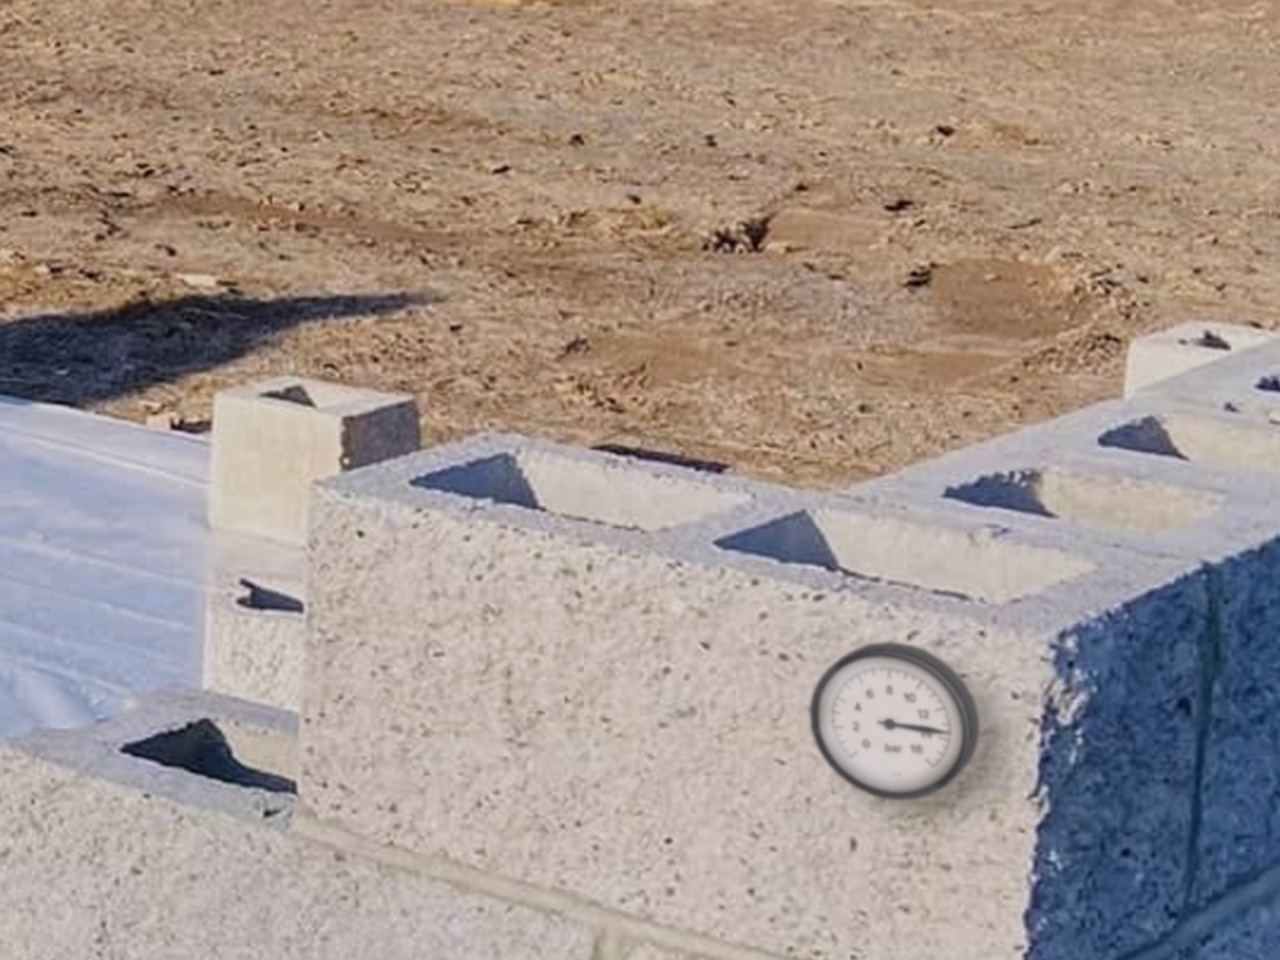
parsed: bar 13.5
